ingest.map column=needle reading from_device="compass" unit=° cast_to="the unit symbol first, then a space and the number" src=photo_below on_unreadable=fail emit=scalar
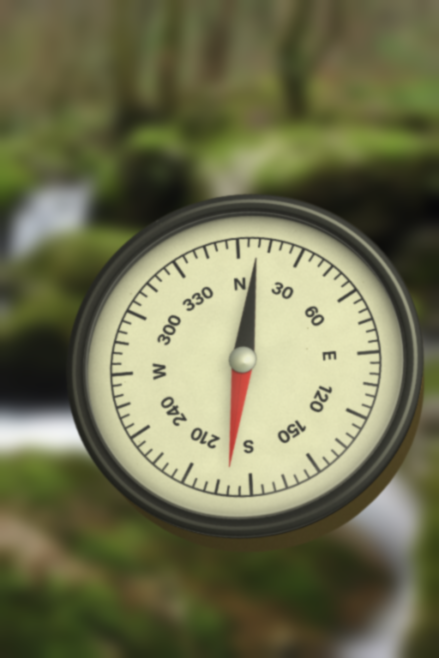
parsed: ° 190
